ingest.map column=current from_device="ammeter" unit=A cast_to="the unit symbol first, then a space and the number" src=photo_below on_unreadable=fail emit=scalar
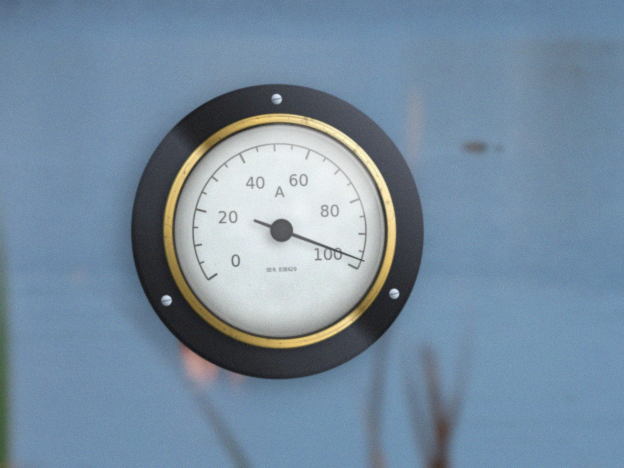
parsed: A 97.5
